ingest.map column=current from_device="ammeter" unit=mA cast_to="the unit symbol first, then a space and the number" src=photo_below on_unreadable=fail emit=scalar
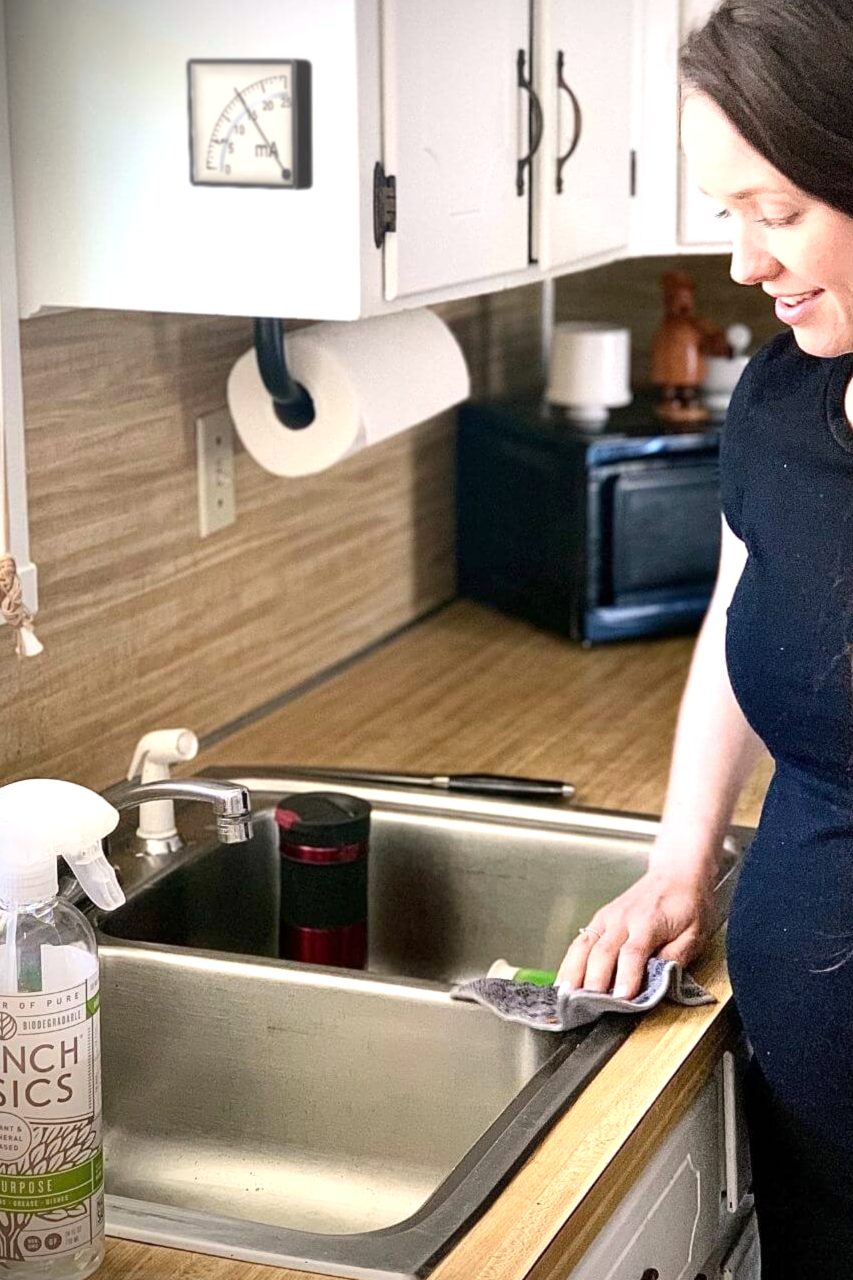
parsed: mA 15
